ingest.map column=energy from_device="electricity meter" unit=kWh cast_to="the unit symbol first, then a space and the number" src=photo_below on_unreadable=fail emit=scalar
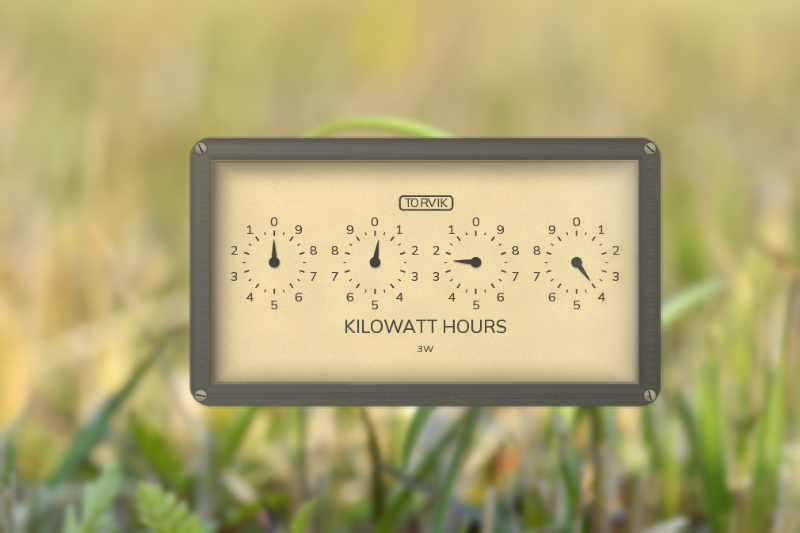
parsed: kWh 24
